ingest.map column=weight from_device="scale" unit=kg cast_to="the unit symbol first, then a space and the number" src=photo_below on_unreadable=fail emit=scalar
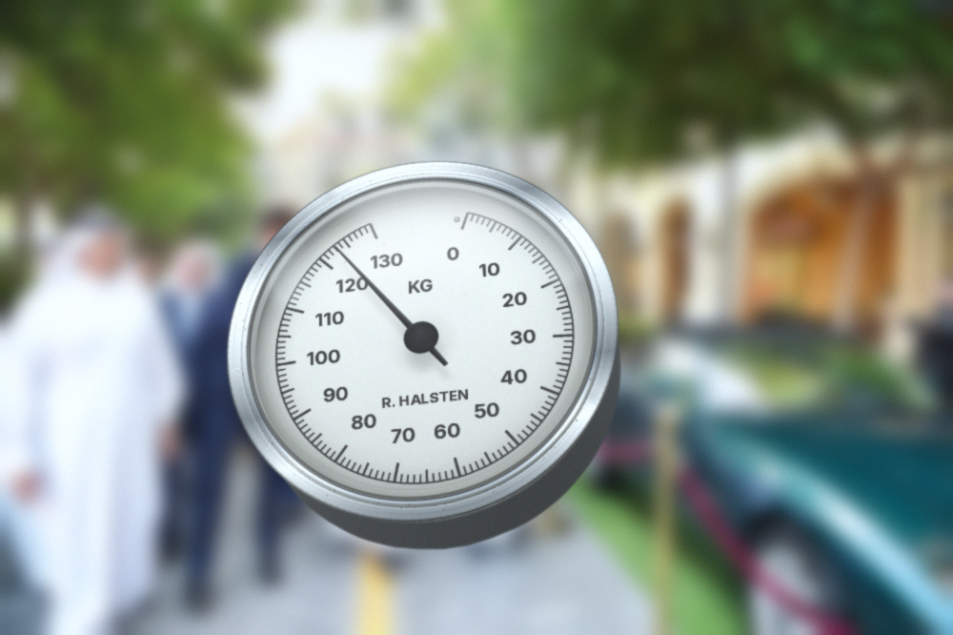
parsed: kg 123
